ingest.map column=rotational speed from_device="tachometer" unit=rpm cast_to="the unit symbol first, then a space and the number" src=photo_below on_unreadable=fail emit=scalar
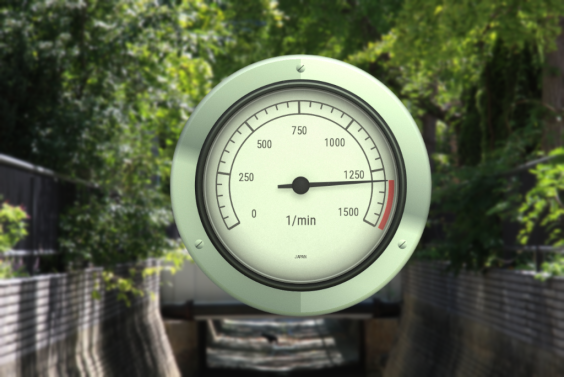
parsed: rpm 1300
